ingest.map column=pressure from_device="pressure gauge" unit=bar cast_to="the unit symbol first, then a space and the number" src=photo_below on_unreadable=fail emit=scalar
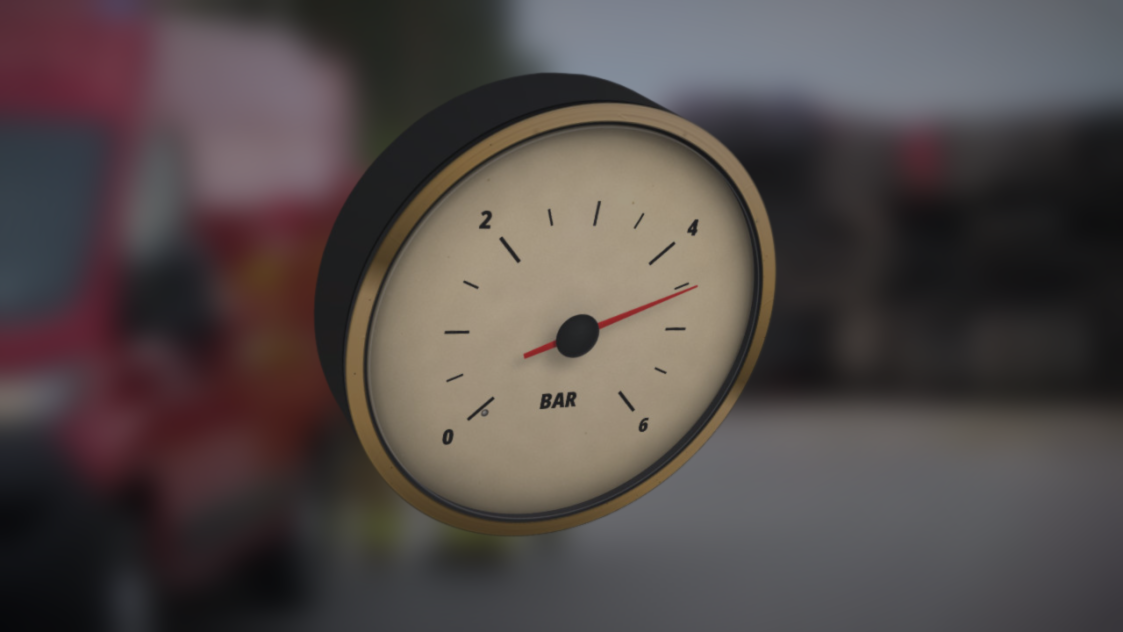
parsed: bar 4.5
